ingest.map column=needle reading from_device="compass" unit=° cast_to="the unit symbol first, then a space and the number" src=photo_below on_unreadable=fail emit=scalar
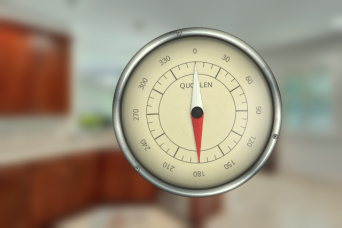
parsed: ° 180
